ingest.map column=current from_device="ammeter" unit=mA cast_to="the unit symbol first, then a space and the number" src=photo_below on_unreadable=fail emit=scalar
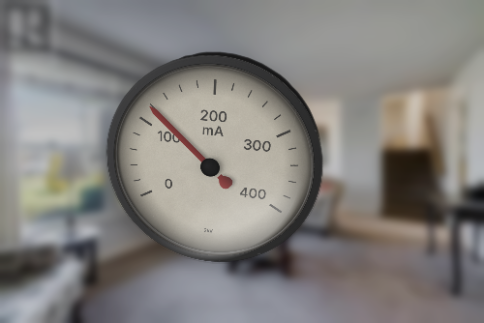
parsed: mA 120
